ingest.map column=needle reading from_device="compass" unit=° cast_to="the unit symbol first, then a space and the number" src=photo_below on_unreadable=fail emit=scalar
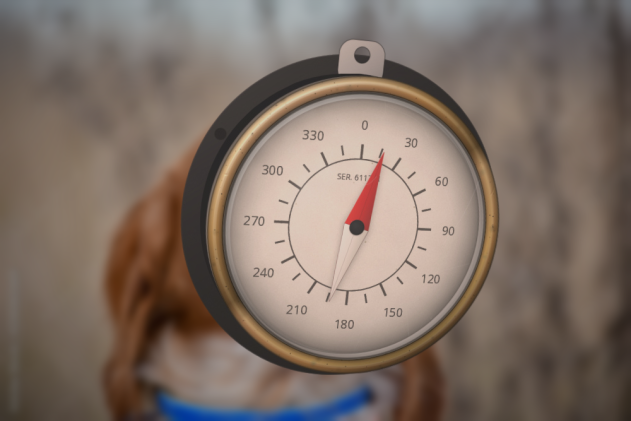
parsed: ° 15
